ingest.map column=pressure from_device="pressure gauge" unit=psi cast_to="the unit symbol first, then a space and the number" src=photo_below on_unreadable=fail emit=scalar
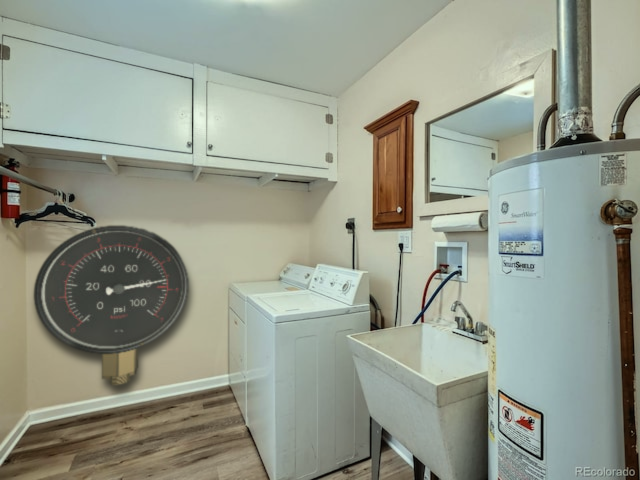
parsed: psi 80
